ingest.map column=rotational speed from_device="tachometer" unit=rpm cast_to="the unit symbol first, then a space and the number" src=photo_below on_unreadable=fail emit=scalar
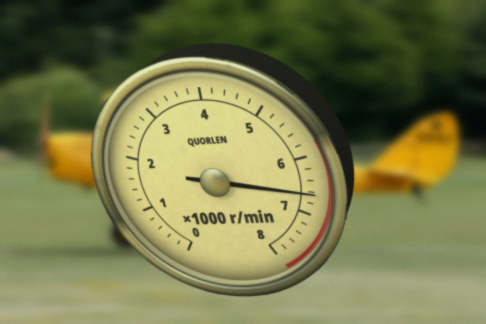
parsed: rpm 6600
